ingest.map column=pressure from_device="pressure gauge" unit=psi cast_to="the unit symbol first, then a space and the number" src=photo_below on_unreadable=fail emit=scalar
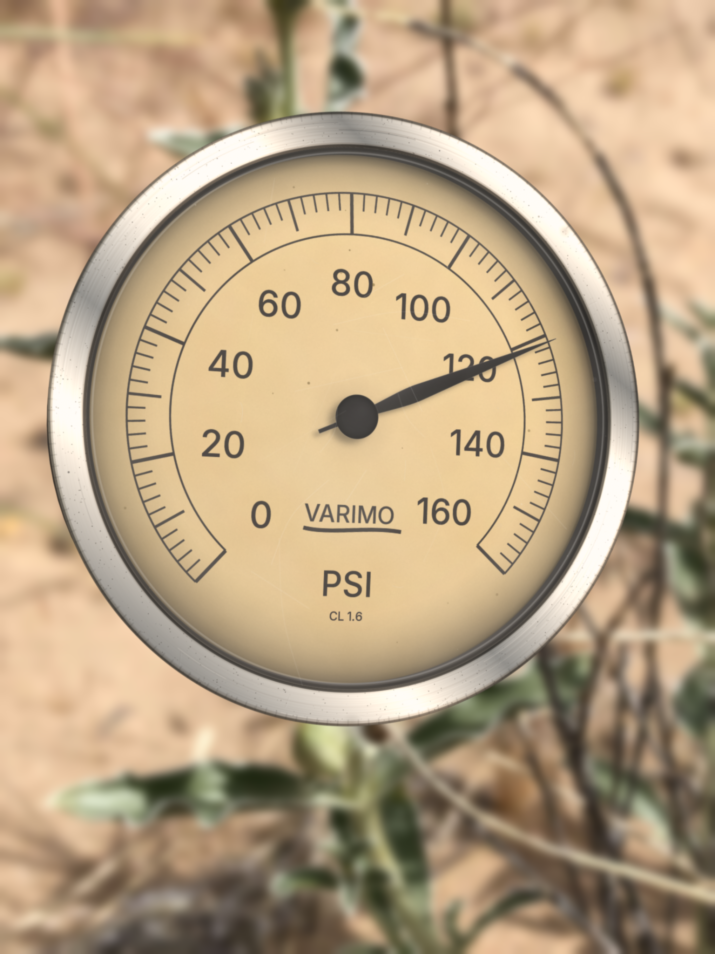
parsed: psi 121
